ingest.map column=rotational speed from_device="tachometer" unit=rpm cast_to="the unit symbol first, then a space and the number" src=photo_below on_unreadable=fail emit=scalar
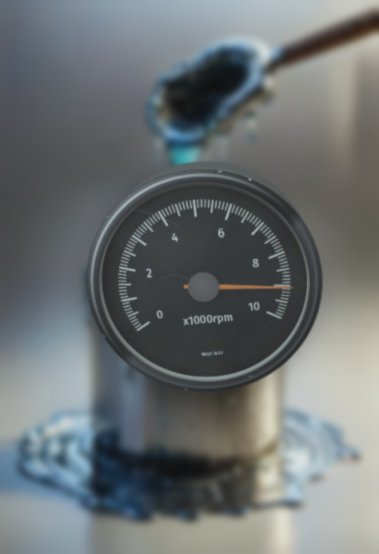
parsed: rpm 9000
